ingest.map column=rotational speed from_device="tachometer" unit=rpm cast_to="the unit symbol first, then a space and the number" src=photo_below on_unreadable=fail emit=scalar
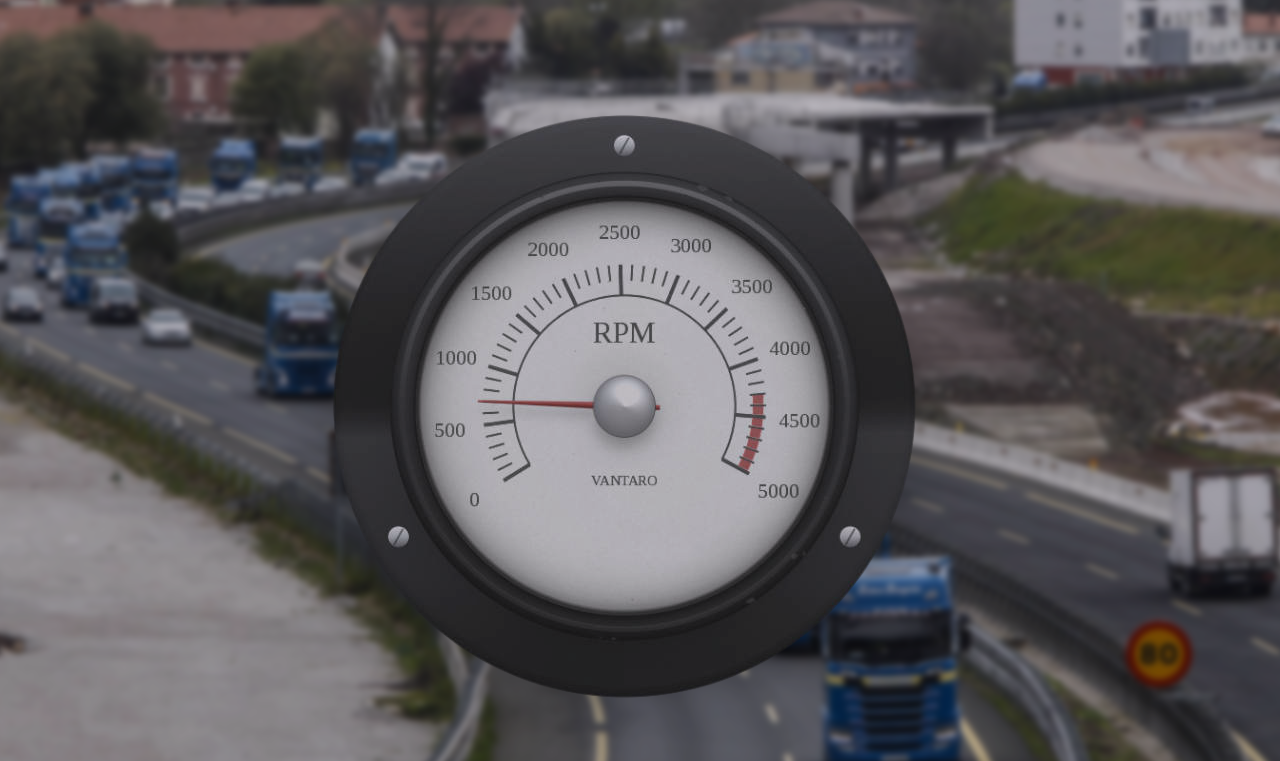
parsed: rpm 700
